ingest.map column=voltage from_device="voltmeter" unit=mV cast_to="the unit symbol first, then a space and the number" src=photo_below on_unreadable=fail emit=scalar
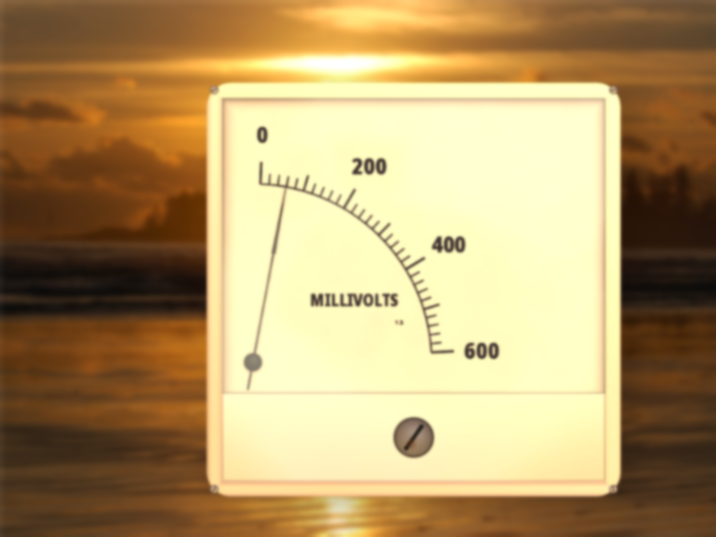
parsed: mV 60
